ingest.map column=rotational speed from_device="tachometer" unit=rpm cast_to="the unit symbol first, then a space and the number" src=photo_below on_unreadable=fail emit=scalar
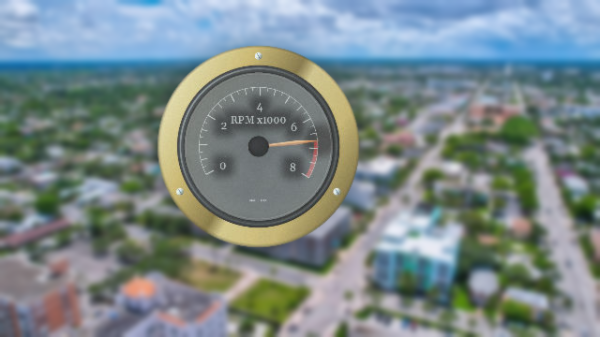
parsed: rpm 6750
